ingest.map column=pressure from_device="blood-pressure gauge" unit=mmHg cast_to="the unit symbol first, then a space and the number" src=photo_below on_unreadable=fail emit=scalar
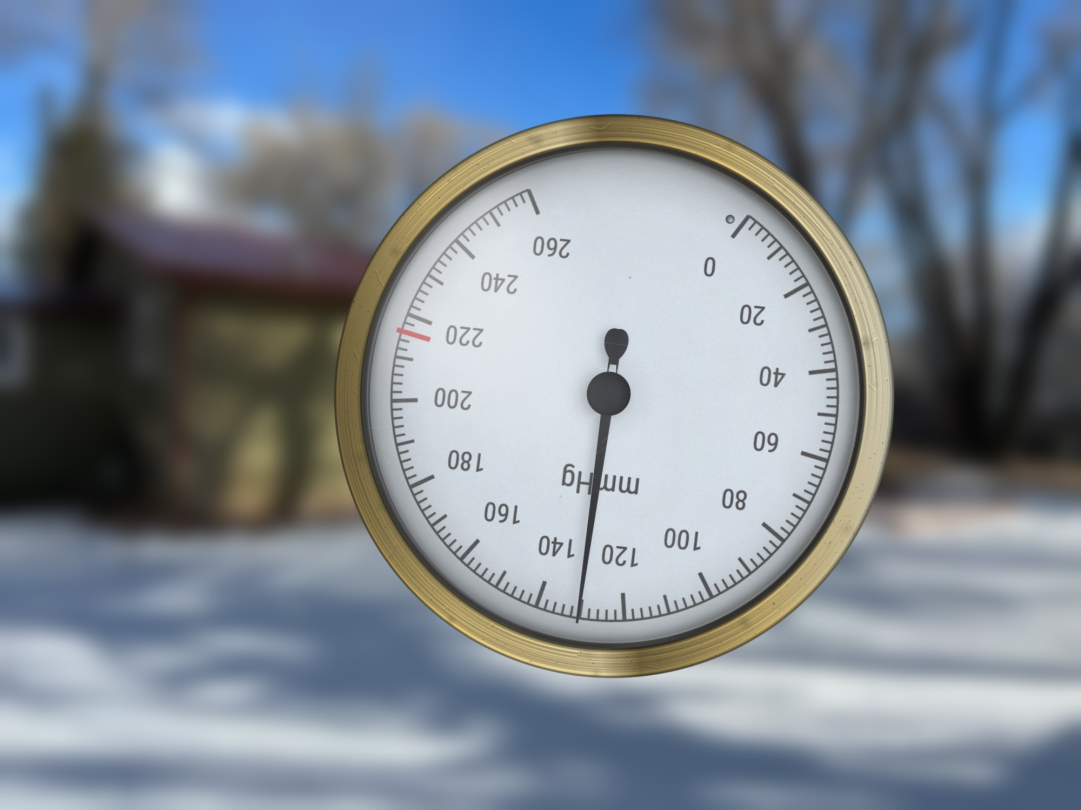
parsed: mmHg 130
